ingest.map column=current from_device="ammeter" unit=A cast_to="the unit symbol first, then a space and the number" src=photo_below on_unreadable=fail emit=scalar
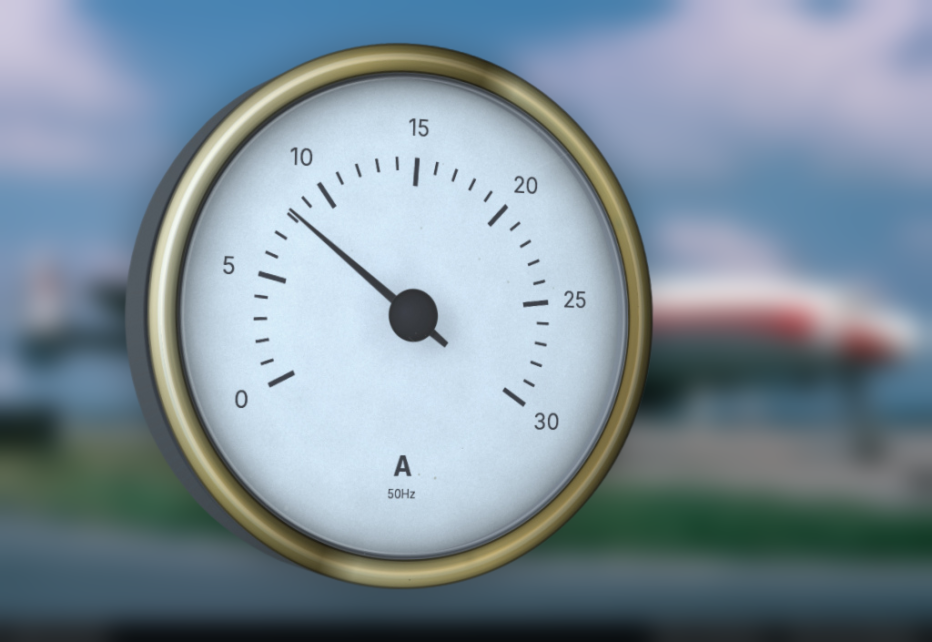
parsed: A 8
